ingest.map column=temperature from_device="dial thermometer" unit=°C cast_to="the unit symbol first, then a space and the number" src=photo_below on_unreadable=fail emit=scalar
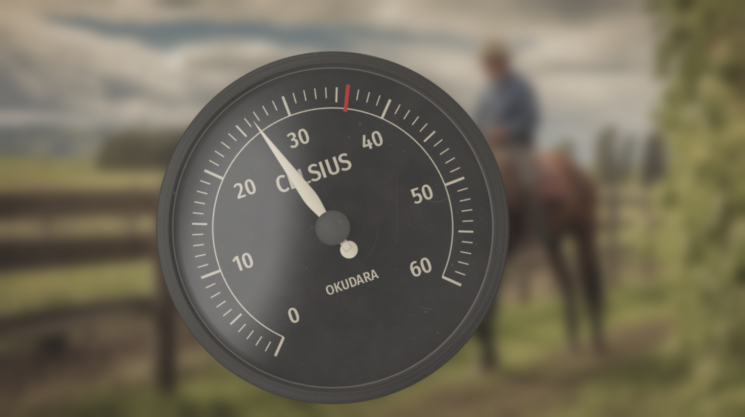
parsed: °C 26.5
